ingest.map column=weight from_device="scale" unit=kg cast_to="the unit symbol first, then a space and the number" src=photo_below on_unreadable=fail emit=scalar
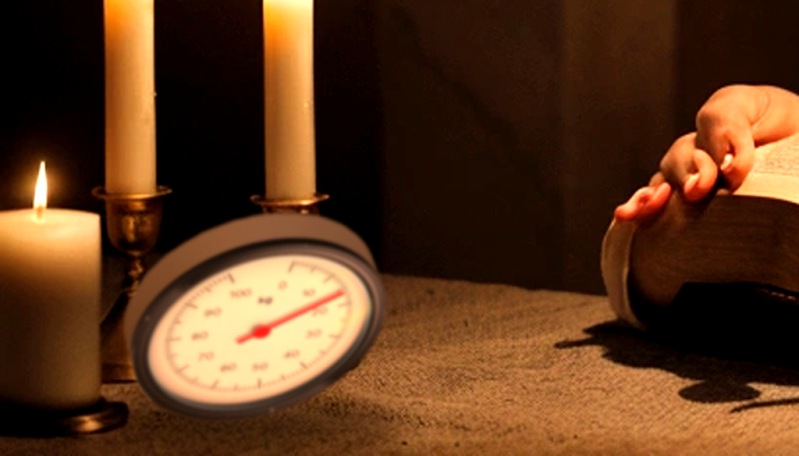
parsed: kg 15
